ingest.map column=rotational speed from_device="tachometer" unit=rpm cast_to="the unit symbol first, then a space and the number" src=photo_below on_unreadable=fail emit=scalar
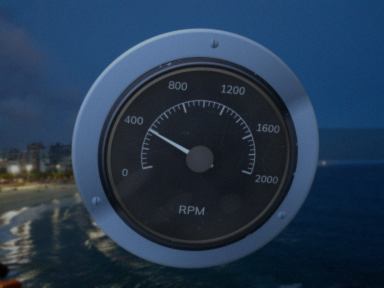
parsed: rpm 400
